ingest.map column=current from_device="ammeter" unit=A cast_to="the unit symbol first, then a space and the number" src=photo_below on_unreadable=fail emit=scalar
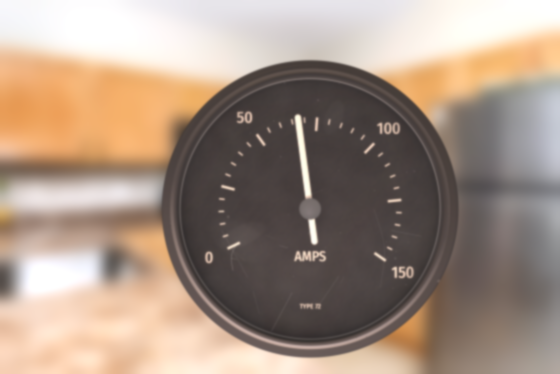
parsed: A 67.5
